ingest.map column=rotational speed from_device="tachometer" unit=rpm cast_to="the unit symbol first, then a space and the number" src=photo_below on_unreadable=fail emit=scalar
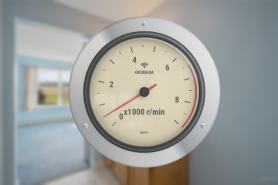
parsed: rpm 500
